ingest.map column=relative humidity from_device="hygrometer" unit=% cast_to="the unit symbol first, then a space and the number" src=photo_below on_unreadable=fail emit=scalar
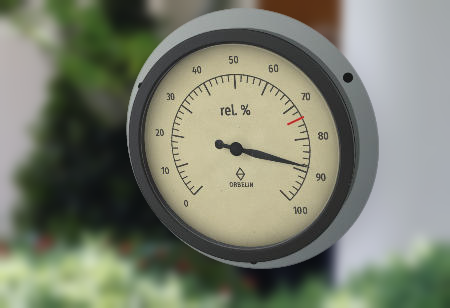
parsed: % 88
